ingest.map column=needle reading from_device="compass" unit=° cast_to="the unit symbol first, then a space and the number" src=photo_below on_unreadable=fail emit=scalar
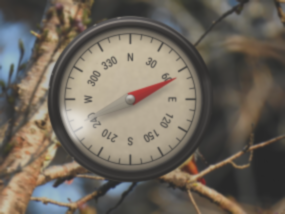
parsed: ° 65
